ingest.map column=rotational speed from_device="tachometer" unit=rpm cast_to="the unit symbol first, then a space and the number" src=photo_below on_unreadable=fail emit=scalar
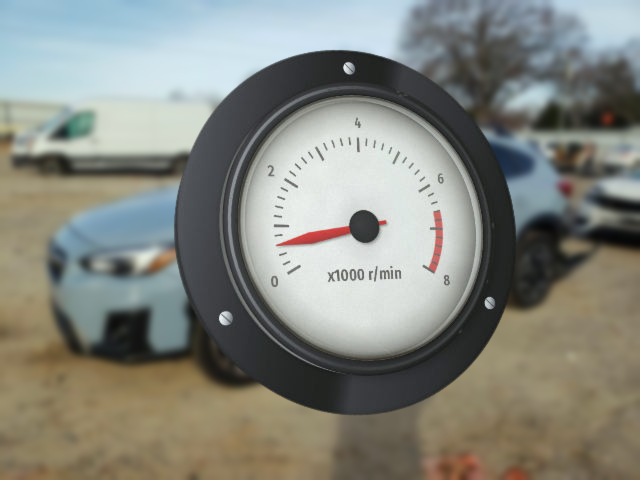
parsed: rpm 600
